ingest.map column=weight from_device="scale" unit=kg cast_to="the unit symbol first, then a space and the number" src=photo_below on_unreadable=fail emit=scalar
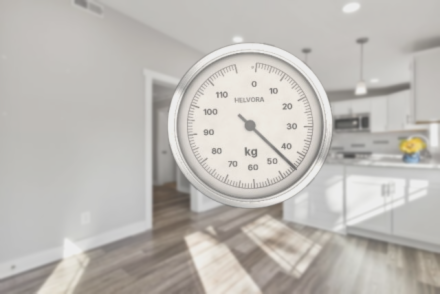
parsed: kg 45
